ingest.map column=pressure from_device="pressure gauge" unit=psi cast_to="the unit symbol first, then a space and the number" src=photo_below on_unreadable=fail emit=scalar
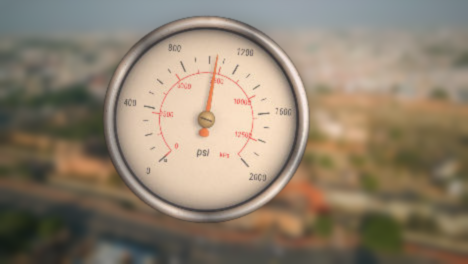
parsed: psi 1050
